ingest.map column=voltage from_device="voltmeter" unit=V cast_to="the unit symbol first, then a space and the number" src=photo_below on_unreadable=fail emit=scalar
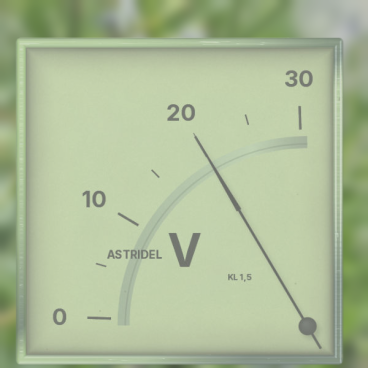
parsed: V 20
